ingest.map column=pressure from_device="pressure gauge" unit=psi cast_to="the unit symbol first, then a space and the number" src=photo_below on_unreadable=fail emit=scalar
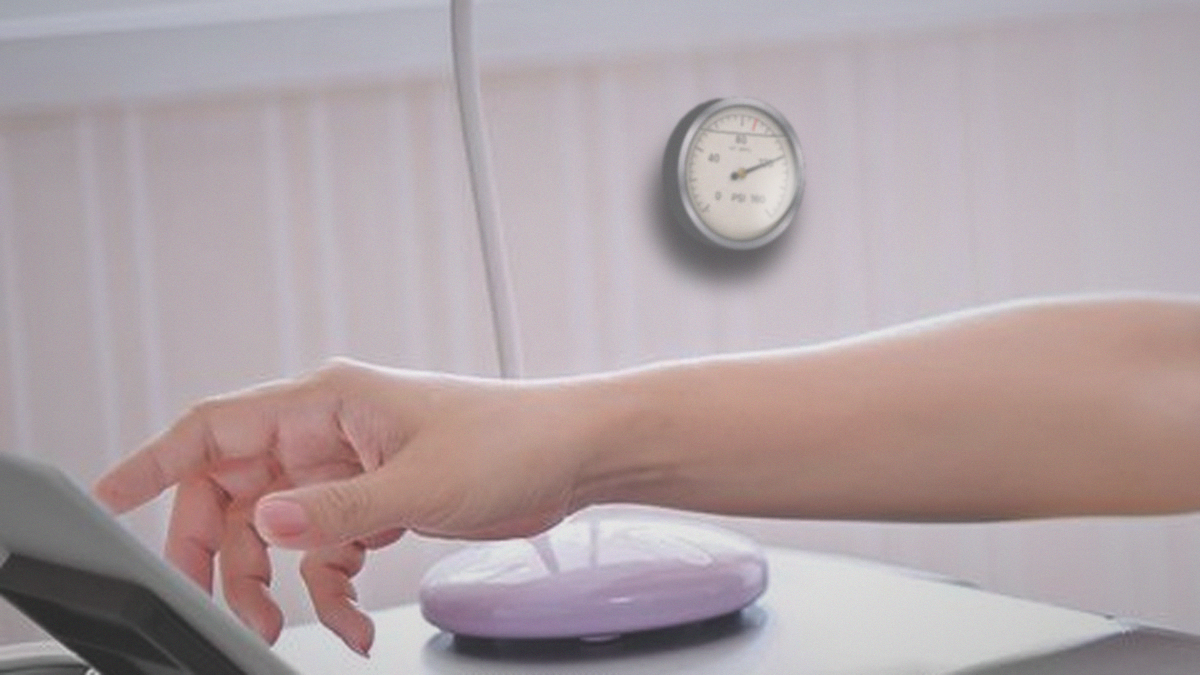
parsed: psi 120
